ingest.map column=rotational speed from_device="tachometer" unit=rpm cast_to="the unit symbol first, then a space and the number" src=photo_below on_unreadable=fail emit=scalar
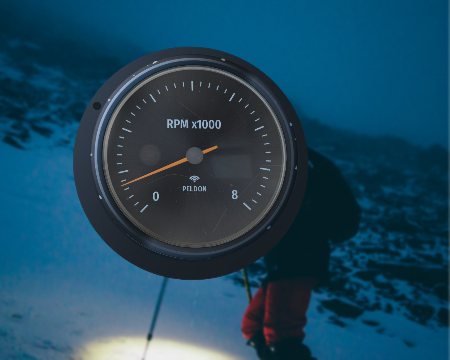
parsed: rpm 700
